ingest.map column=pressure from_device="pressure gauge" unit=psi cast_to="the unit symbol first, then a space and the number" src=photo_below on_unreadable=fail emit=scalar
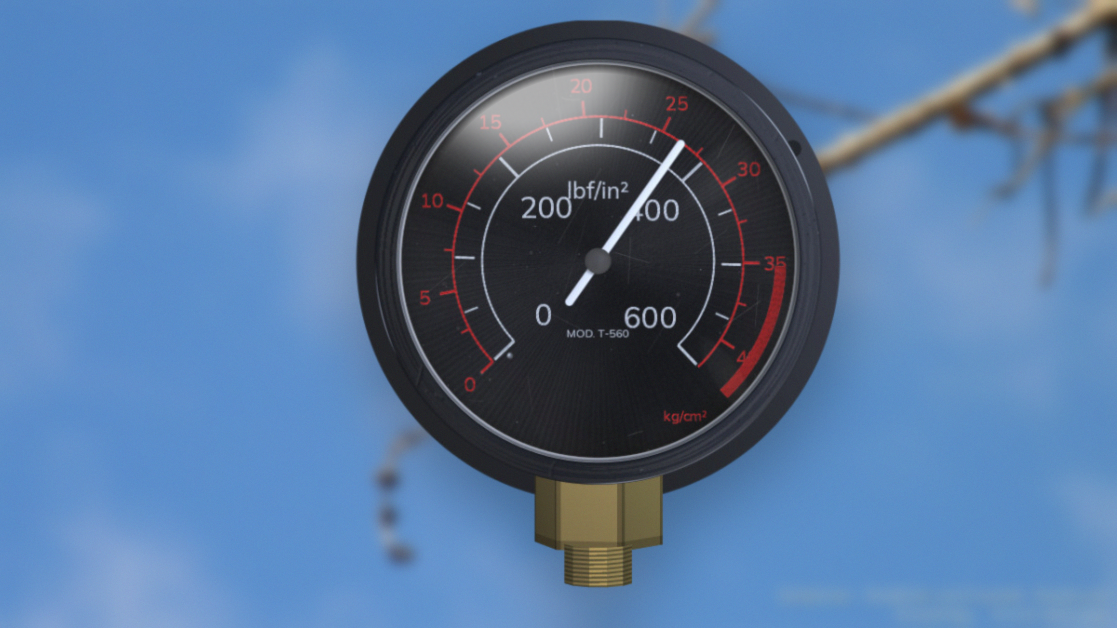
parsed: psi 375
